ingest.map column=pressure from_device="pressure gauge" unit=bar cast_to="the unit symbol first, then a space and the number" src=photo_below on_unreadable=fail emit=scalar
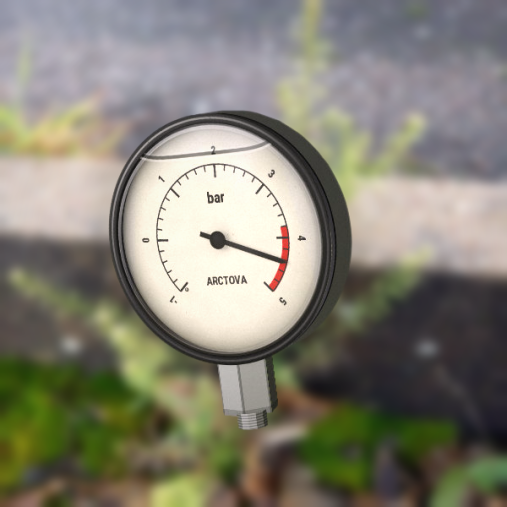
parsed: bar 4.4
